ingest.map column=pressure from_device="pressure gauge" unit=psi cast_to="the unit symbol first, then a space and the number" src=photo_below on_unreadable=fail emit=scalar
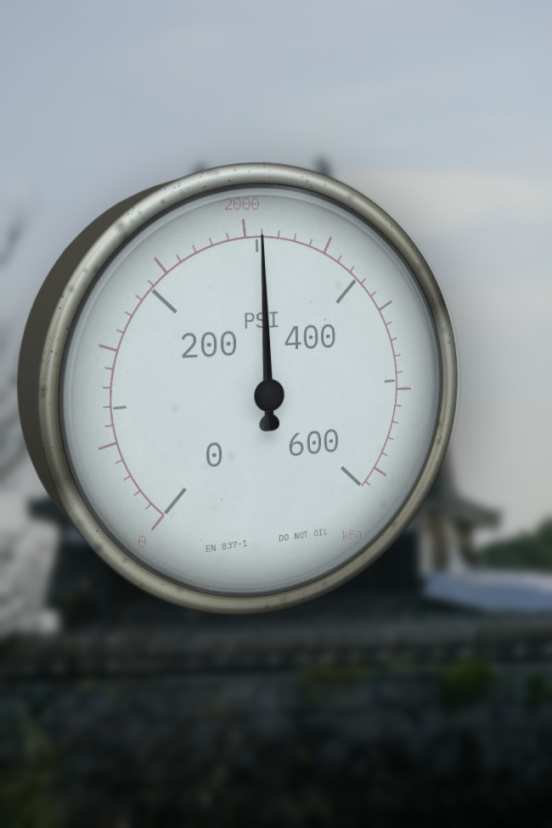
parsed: psi 300
